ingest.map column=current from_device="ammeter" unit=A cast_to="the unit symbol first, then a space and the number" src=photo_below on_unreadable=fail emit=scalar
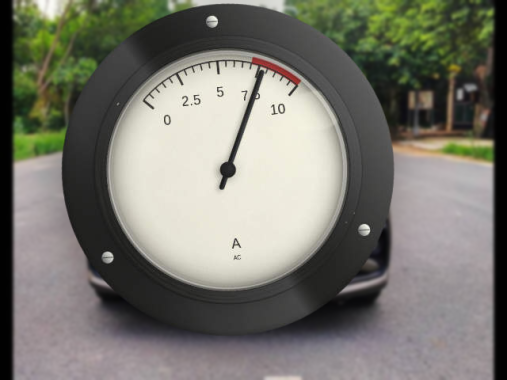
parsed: A 7.75
